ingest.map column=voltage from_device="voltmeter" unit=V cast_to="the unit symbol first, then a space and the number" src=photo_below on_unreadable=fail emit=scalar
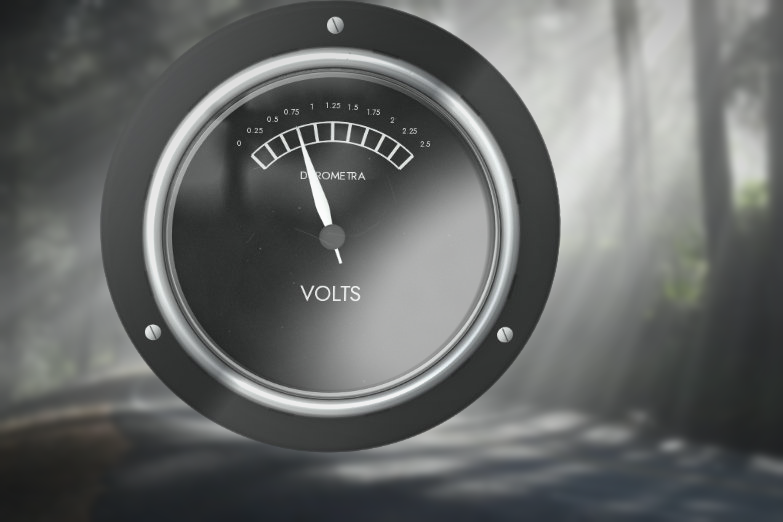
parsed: V 0.75
